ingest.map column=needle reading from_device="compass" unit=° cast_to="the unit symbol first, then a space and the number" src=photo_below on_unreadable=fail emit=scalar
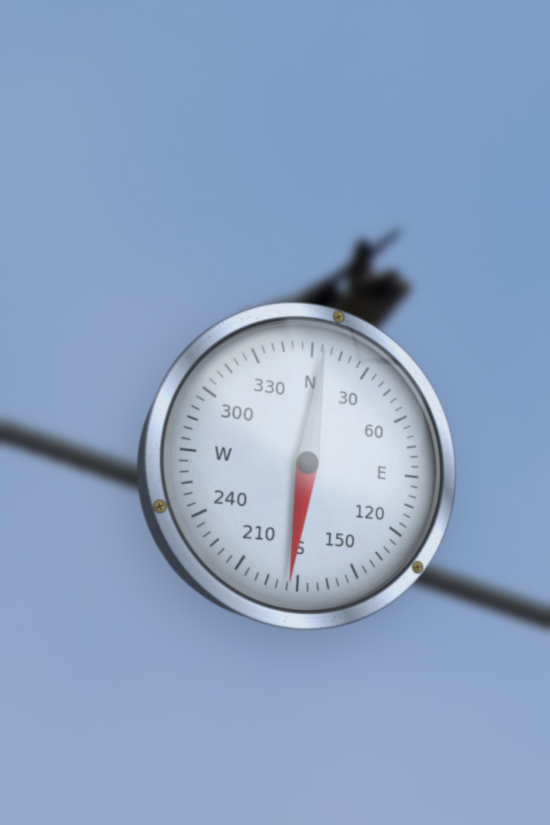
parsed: ° 185
